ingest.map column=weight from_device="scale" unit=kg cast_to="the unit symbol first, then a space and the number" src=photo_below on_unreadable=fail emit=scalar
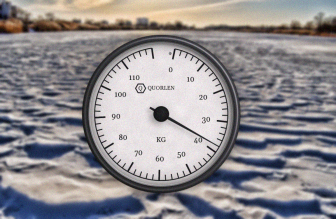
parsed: kg 38
